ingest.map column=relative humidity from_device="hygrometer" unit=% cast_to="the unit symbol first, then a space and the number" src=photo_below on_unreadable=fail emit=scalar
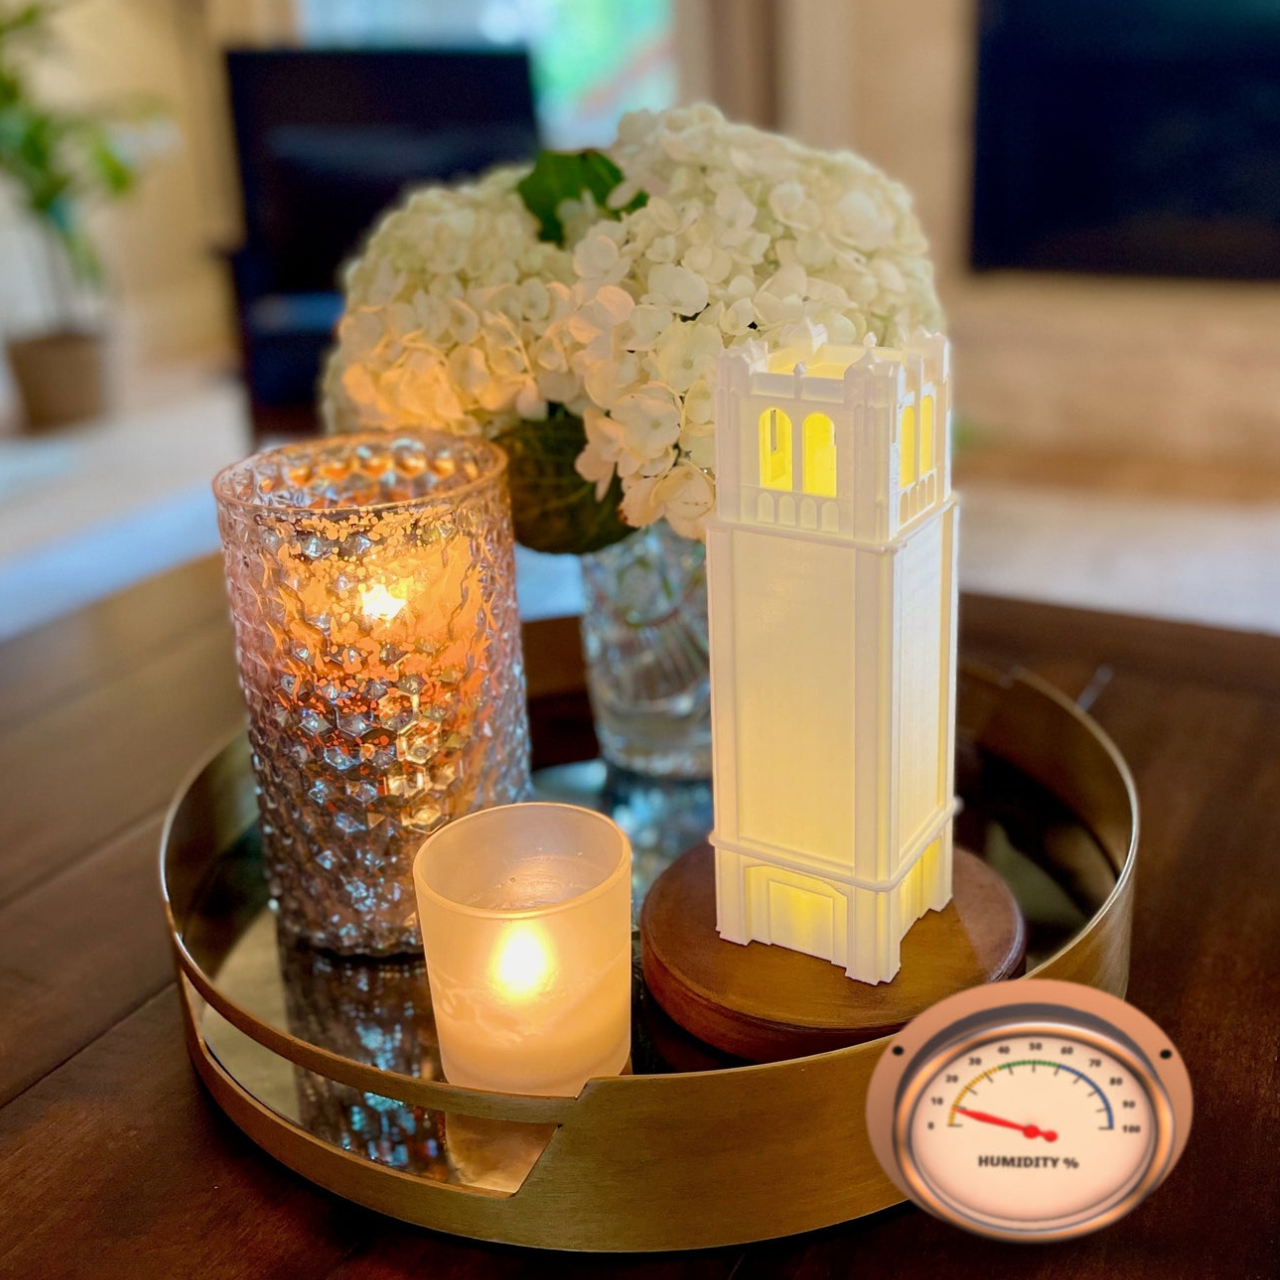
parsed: % 10
